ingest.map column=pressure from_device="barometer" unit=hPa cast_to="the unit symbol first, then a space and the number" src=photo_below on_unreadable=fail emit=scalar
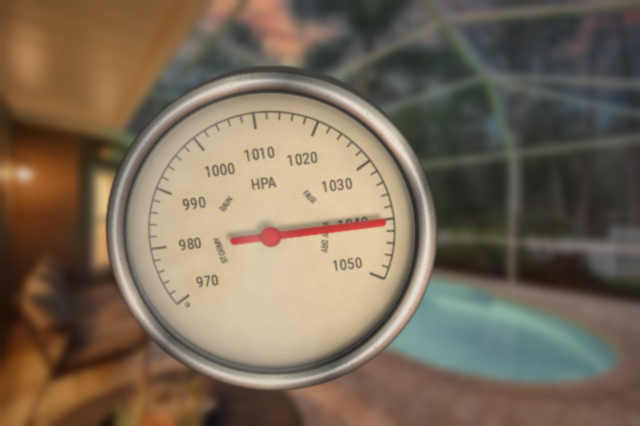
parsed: hPa 1040
